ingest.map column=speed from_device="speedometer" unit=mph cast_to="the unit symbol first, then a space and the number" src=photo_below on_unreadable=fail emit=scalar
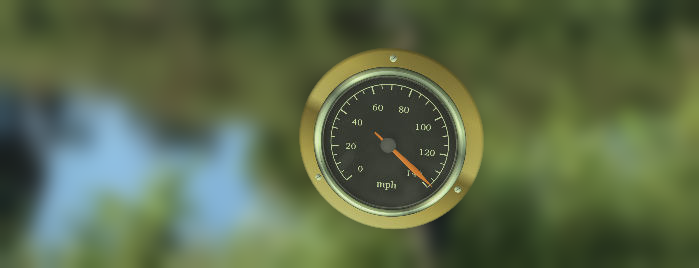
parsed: mph 137.5
